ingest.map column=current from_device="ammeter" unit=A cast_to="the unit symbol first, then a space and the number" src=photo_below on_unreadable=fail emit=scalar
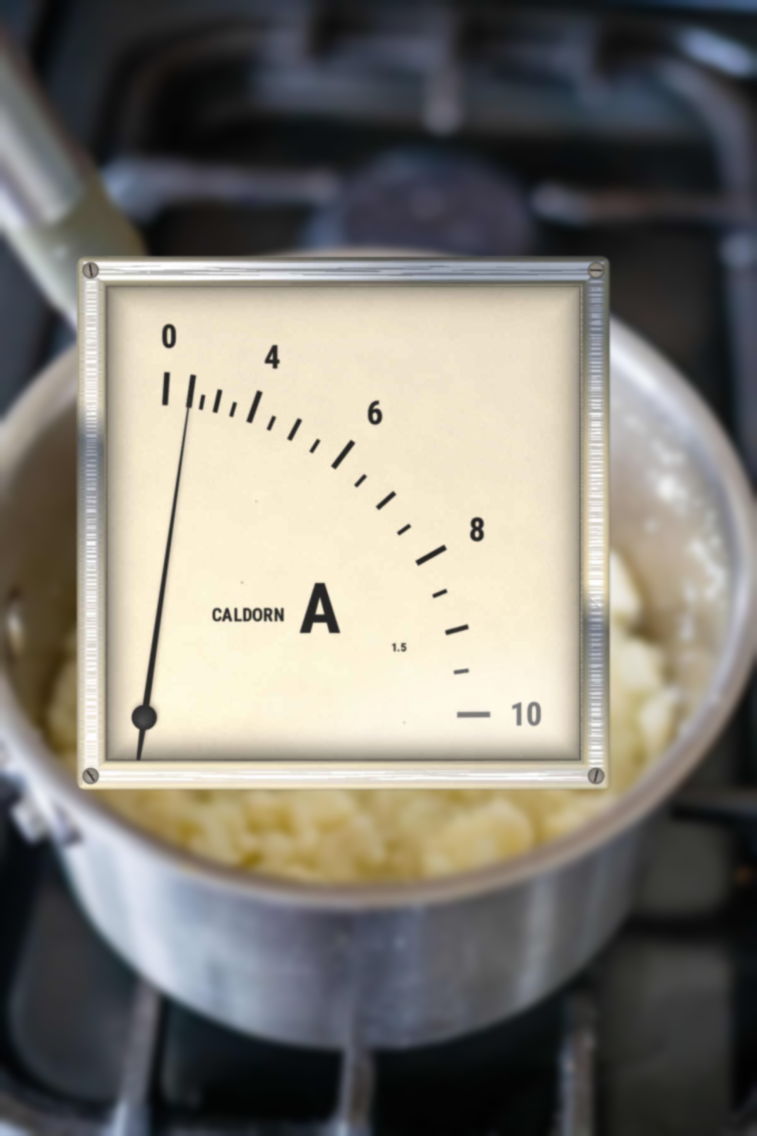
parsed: A 2
